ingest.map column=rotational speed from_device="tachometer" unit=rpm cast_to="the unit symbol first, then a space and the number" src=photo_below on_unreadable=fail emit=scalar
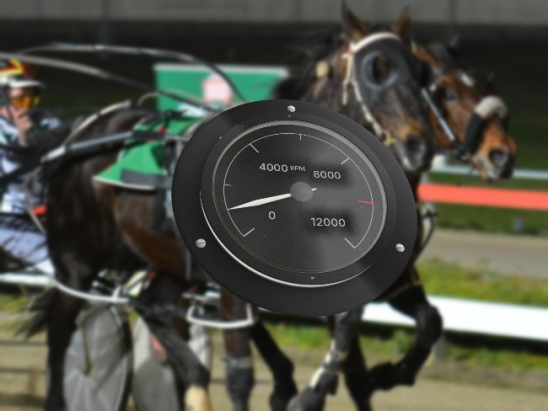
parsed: rpm 1000
